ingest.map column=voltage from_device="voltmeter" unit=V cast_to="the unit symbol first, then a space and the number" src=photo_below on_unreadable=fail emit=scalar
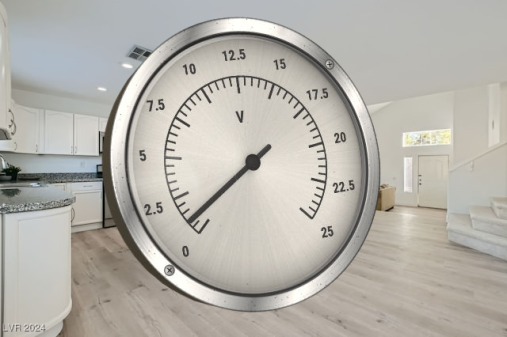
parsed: V 1
